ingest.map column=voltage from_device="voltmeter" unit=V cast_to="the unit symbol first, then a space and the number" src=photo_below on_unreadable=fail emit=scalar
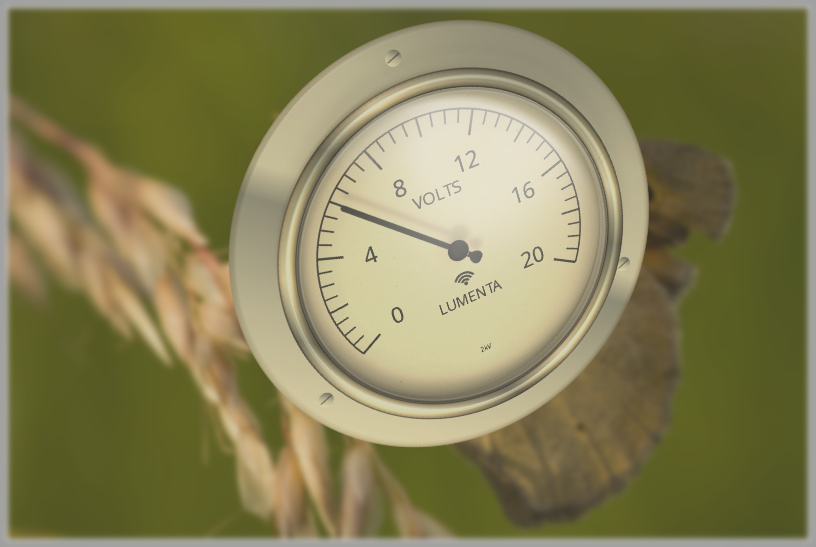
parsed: V 6
